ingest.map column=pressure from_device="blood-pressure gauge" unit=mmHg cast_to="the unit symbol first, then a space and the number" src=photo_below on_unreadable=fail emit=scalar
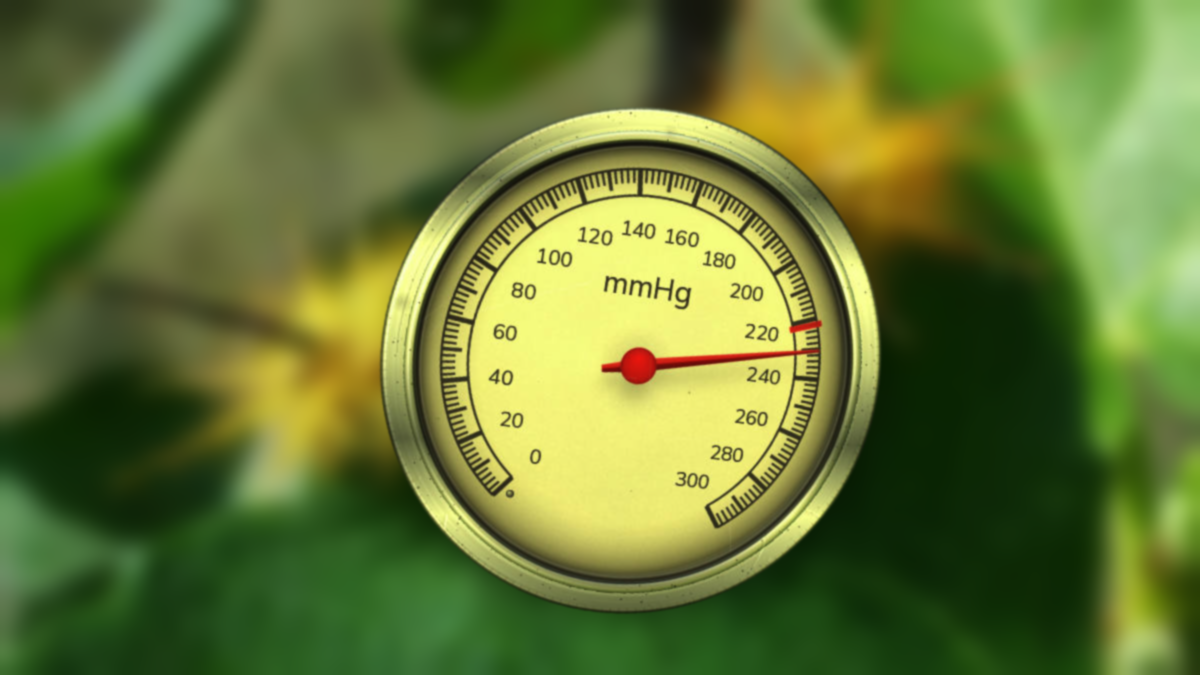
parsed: mmHg 230
